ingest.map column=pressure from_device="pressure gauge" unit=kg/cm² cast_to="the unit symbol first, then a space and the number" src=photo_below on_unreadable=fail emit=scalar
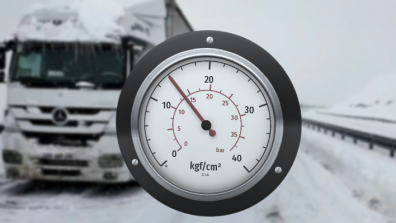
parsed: kg/cm² 14
